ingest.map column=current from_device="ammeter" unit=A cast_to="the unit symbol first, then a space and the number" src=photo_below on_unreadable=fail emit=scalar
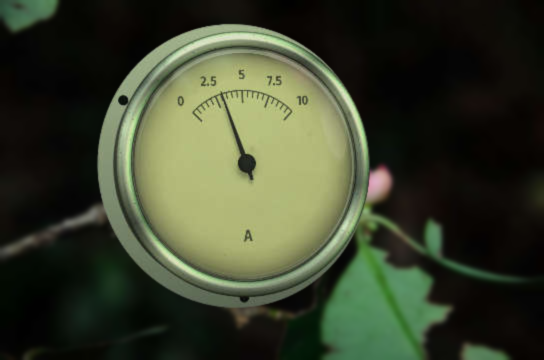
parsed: A 3
